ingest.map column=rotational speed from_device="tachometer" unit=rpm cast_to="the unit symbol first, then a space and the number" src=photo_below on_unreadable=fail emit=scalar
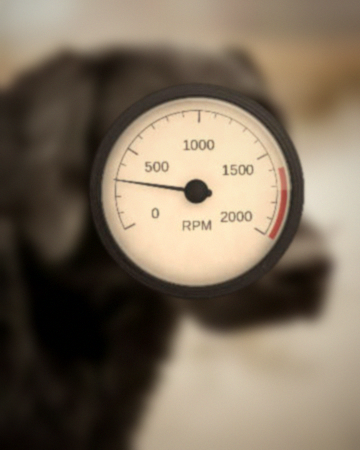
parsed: rpm 300
